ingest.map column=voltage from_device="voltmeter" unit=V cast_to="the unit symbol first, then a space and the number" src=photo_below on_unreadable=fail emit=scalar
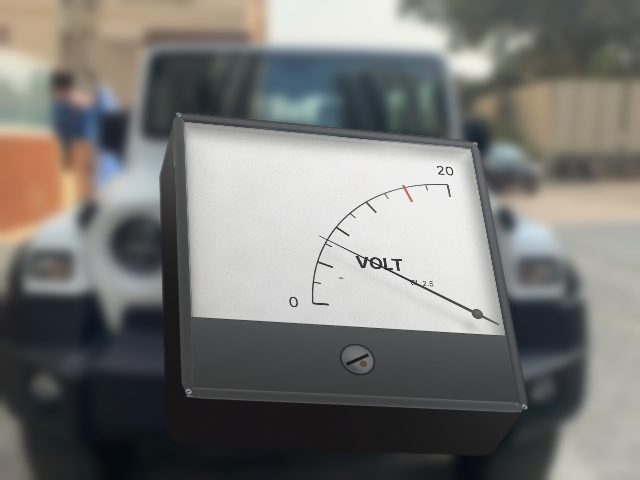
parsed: V 6
